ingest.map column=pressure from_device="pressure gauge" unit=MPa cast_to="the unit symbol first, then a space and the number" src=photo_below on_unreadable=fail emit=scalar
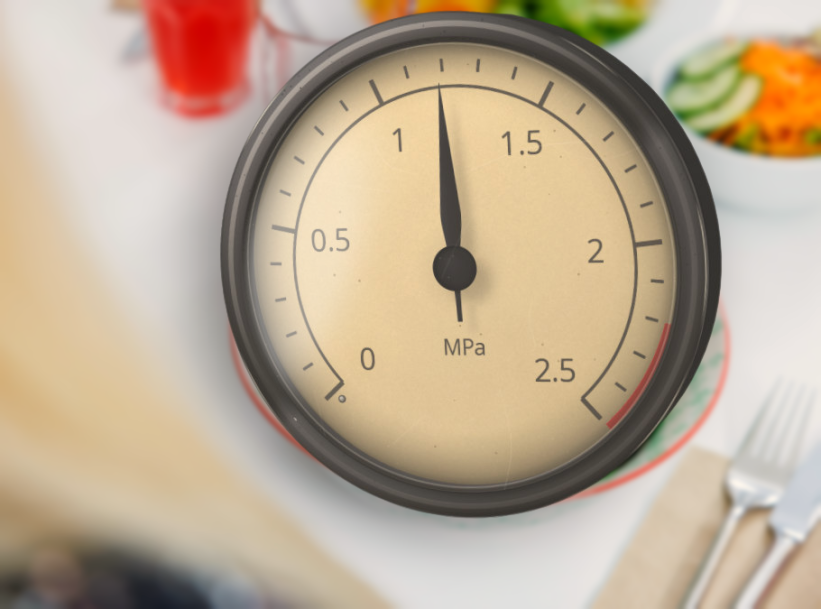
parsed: MPa 1.2
